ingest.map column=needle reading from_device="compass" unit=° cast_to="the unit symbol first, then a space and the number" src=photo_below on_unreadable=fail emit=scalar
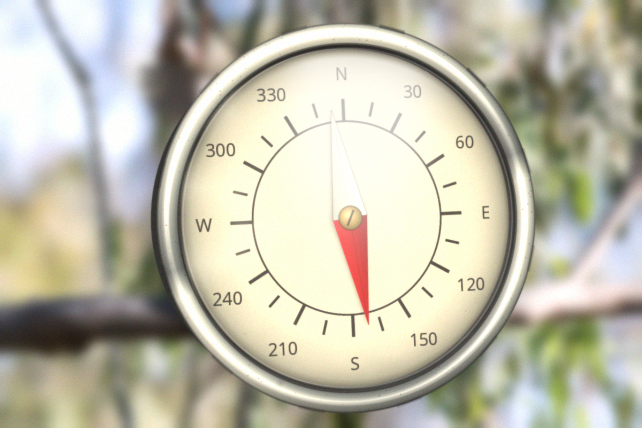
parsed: ° 172.5
